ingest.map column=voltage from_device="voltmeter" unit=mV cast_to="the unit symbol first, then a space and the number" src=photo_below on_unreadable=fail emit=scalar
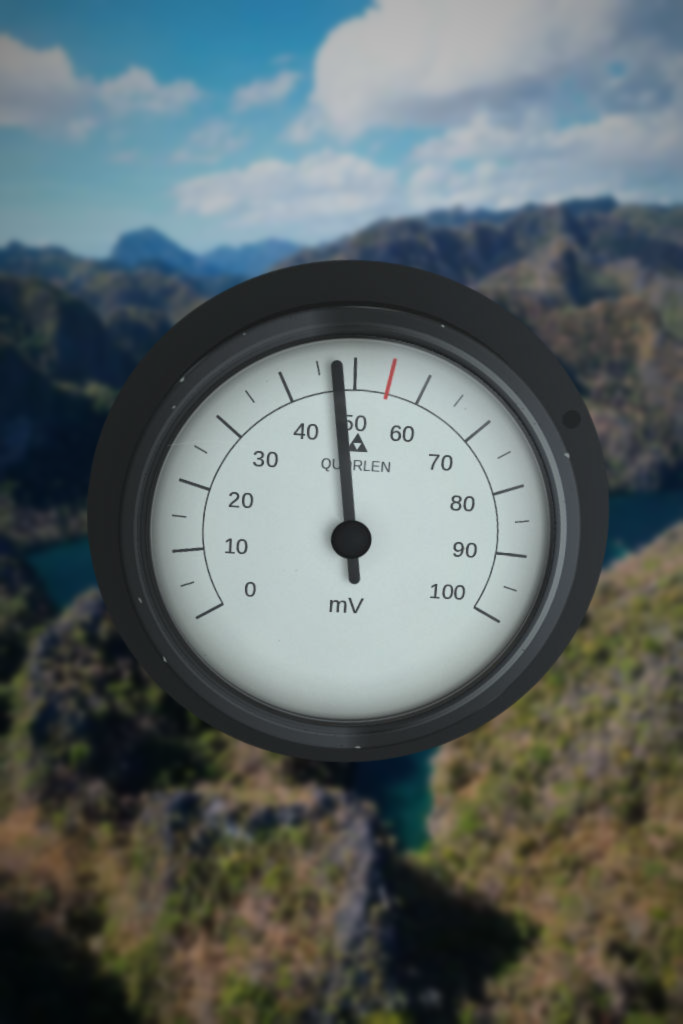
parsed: mV 47.5
